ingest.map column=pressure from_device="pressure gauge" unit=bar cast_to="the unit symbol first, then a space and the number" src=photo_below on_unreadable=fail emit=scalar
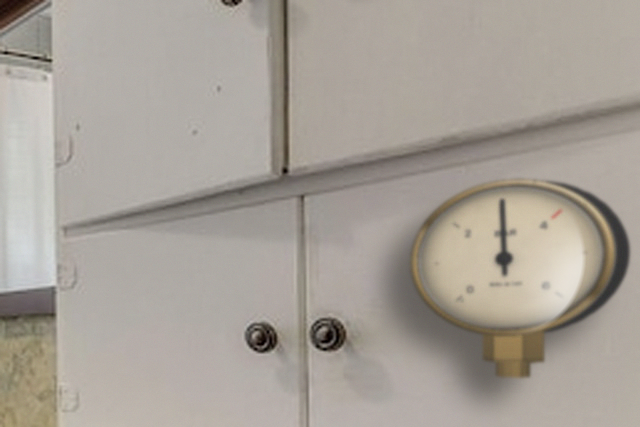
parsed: bar 3
